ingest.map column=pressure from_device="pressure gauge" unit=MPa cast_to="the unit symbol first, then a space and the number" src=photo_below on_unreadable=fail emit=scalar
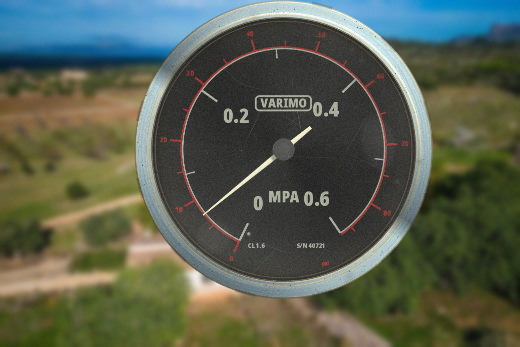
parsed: MPa 0.05
